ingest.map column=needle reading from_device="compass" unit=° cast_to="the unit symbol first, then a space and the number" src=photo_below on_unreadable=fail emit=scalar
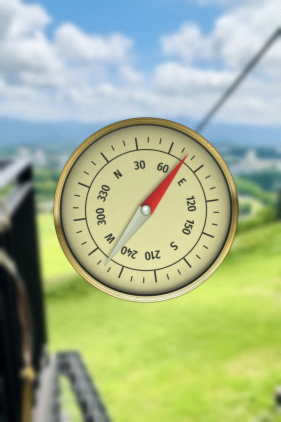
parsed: ° 75
